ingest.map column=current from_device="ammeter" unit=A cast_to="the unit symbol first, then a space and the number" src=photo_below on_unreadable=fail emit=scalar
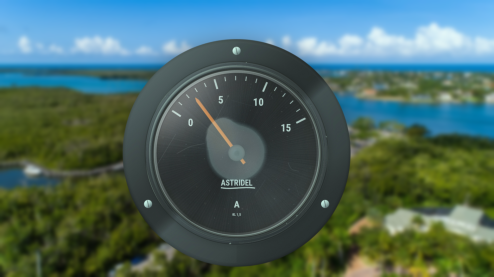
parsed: A 2.5
